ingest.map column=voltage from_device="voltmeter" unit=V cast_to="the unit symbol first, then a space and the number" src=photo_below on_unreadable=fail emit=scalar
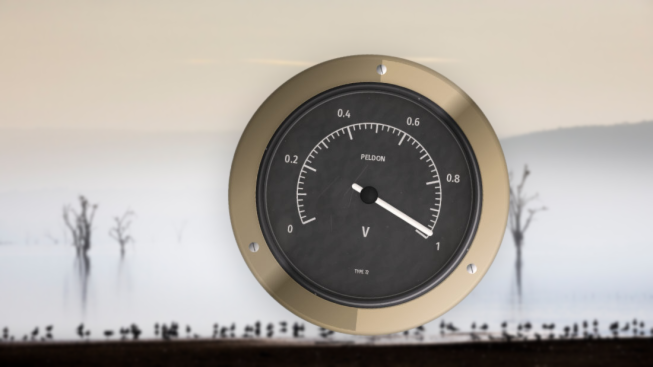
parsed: V 0.98
